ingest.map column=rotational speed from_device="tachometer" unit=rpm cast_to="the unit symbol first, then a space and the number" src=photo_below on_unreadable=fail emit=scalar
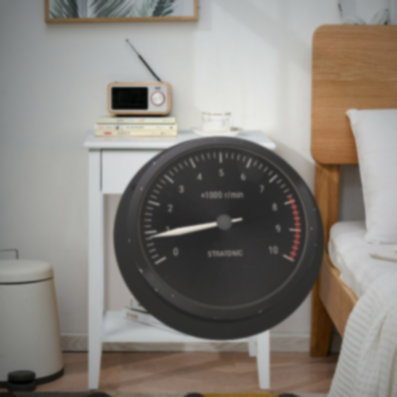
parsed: rpm 800
